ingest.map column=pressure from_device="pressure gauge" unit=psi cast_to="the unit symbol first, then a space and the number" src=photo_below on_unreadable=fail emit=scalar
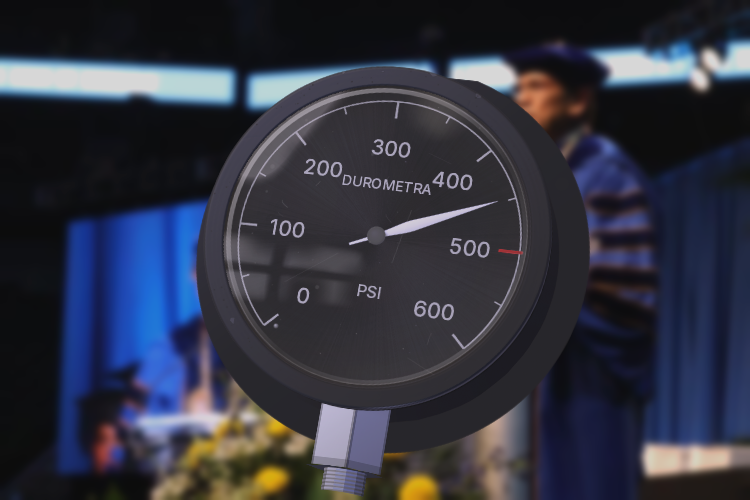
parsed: psi 450
